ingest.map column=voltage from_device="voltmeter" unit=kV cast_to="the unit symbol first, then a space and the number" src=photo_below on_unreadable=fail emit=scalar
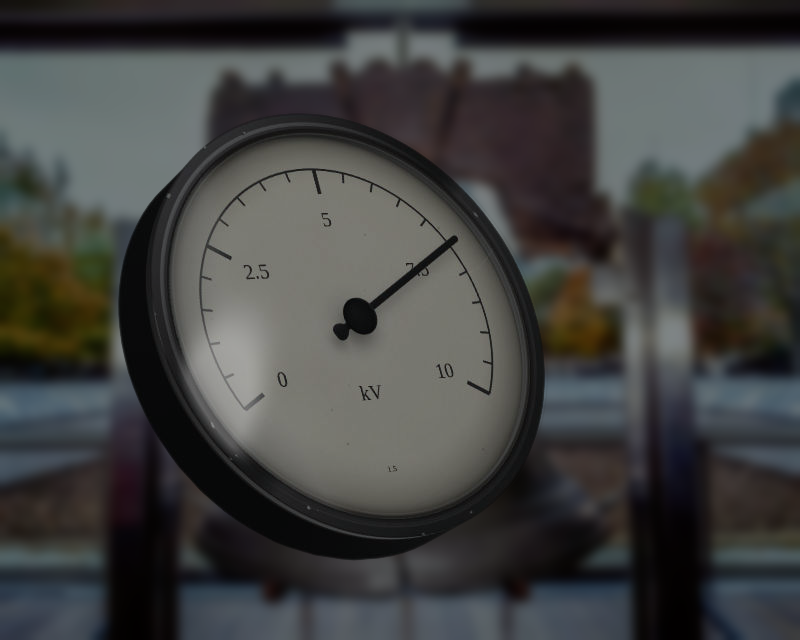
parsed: kV 7.5
